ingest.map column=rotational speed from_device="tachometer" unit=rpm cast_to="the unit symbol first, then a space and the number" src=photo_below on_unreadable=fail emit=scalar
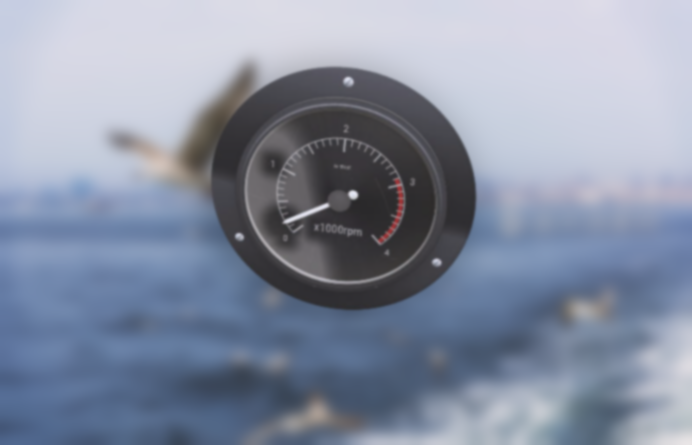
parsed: rpm 200
